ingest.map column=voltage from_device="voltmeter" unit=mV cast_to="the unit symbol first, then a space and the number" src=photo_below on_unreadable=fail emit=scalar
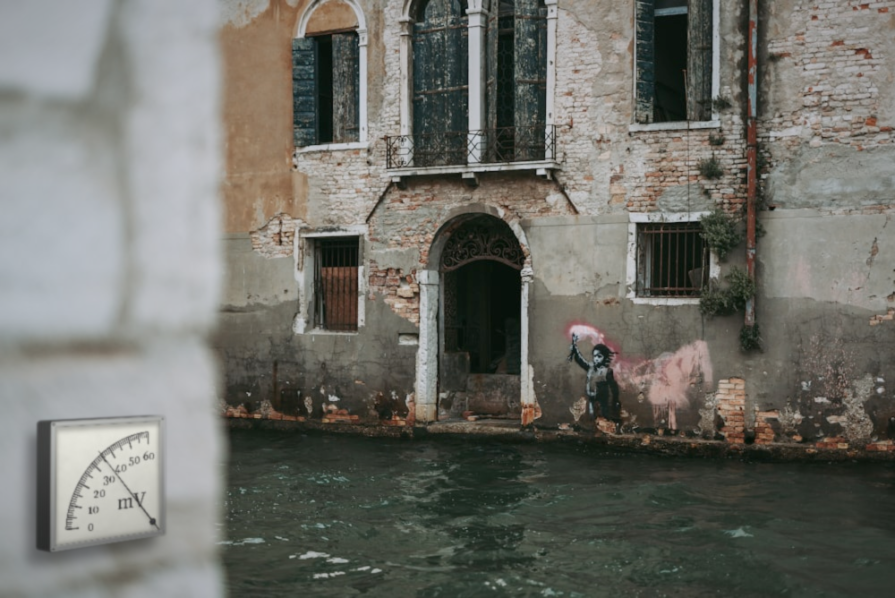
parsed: mV 35
